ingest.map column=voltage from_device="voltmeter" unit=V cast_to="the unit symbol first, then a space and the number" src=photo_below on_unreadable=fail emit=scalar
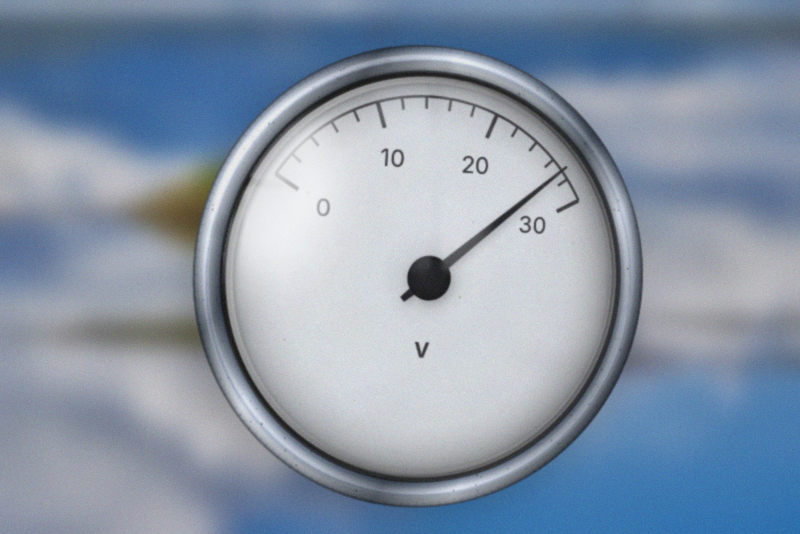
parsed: V 27
